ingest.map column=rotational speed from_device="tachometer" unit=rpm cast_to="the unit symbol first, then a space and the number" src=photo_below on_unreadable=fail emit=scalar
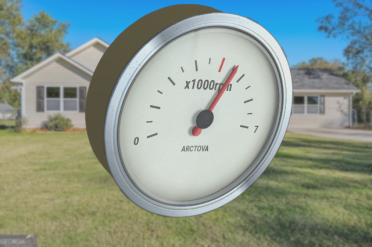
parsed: rpm 4500
